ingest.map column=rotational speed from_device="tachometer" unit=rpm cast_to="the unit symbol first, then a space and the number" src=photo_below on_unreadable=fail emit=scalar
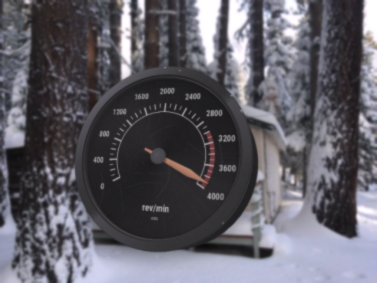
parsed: rpm 3900
